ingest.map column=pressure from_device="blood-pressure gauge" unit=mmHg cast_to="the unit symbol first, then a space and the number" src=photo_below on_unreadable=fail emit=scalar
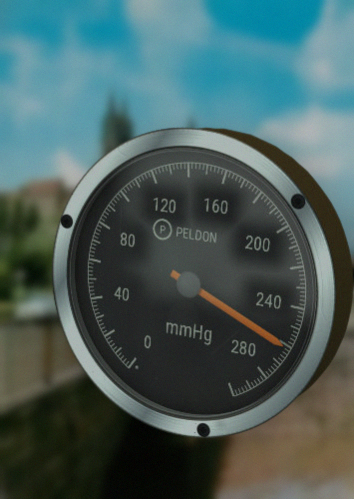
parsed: mmHg 260
